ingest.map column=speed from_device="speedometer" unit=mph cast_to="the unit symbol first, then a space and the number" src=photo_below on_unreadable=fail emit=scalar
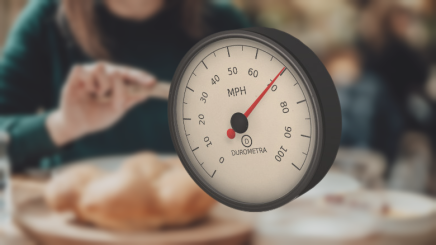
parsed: mph 70
